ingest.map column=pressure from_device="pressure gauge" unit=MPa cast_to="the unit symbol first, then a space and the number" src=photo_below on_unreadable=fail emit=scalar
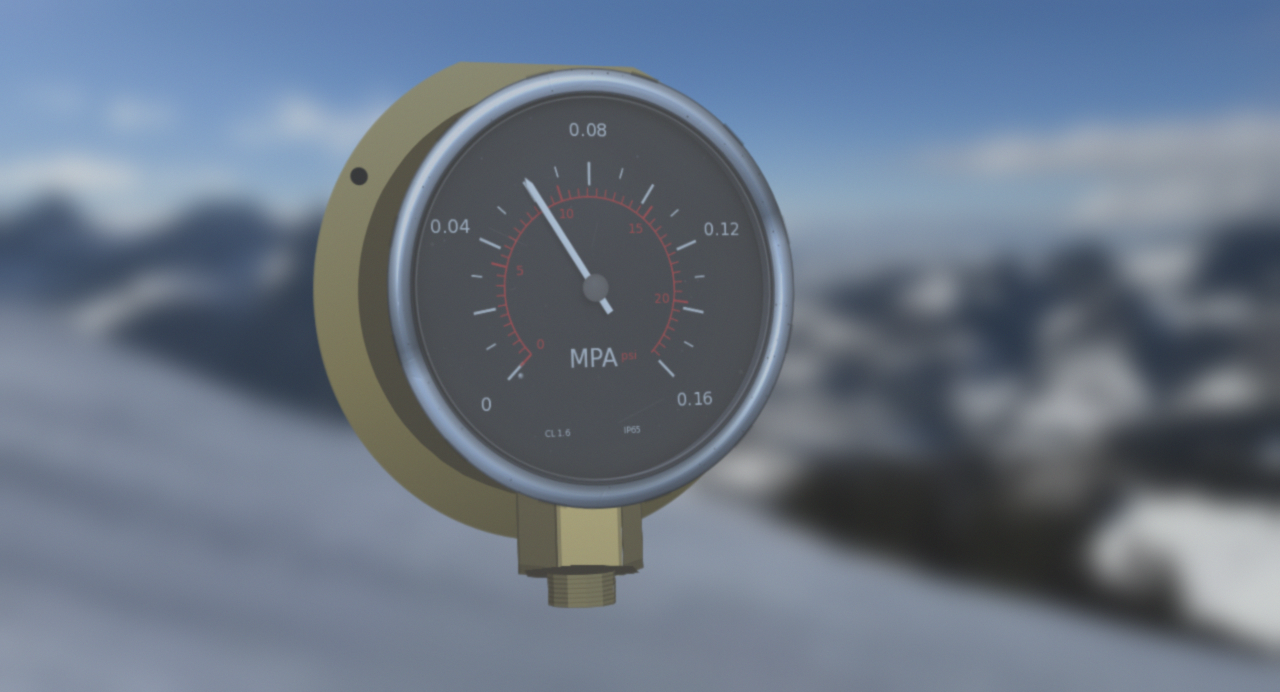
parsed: MPa 0.06
